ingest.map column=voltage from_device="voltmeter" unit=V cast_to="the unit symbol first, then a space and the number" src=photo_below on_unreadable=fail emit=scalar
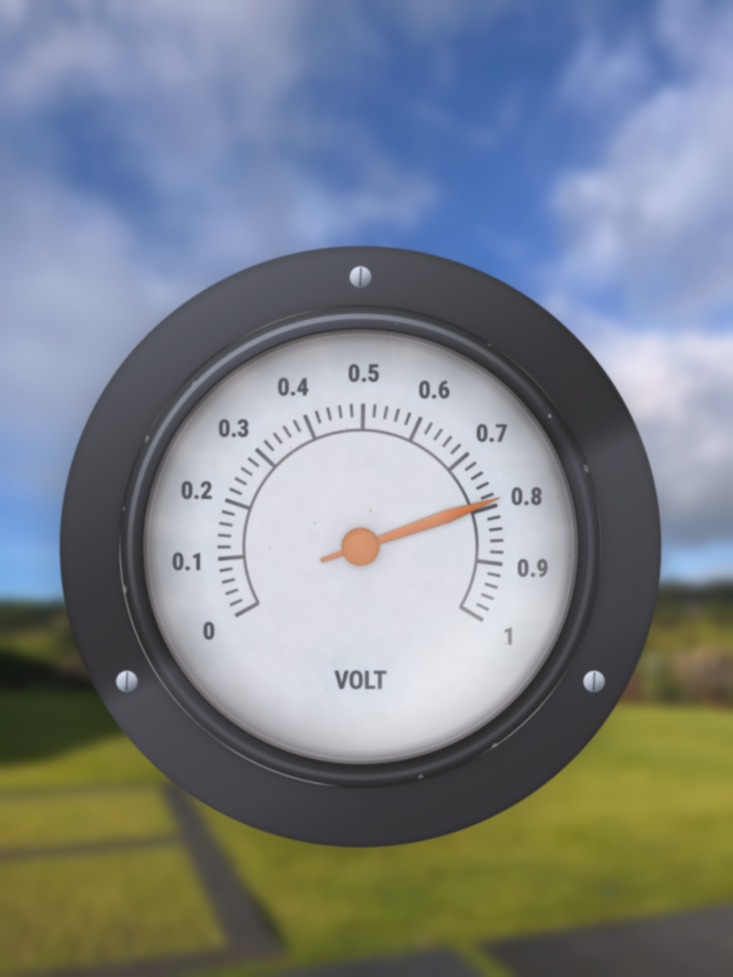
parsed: V 0.79
